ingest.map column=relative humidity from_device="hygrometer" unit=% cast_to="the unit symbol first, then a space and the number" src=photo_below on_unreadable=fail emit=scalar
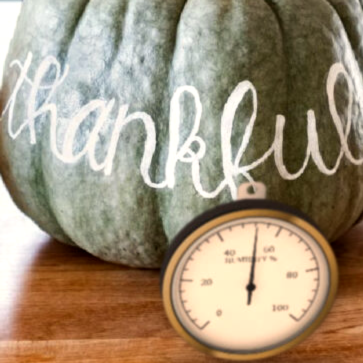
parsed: % 52
